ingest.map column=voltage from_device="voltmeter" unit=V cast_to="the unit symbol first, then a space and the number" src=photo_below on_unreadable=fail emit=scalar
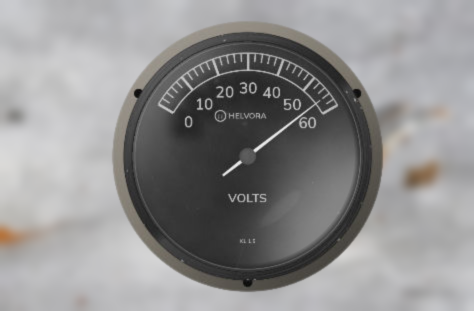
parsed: V 56
